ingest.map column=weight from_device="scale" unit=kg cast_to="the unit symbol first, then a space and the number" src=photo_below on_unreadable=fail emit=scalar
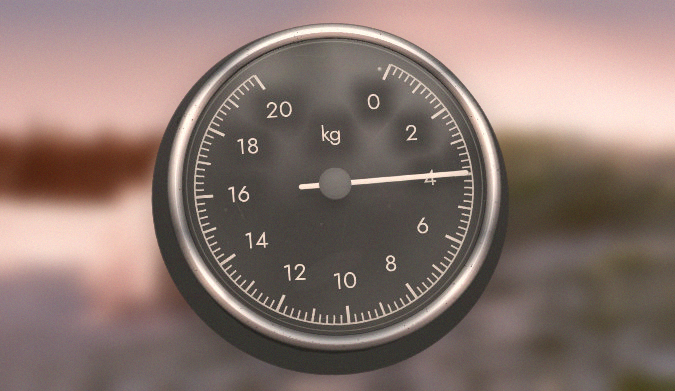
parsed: kg 4
